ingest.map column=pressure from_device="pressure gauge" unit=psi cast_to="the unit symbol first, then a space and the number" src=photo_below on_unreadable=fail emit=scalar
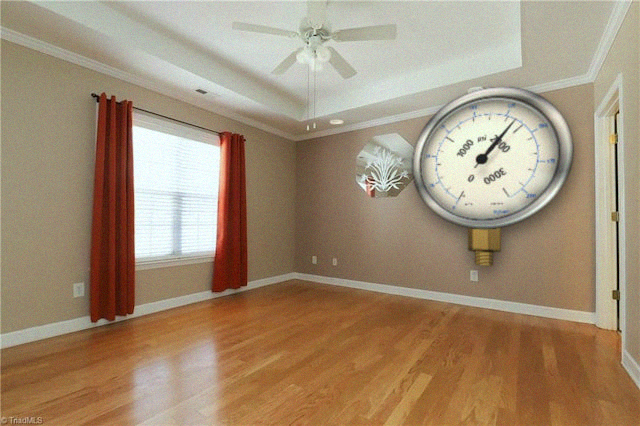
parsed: psi 1900
